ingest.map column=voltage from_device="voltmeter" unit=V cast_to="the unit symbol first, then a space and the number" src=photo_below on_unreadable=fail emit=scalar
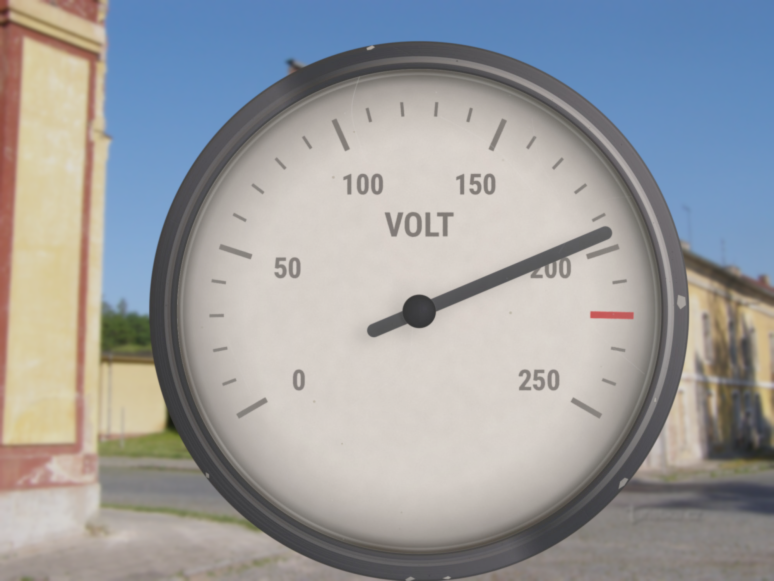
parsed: V 195
